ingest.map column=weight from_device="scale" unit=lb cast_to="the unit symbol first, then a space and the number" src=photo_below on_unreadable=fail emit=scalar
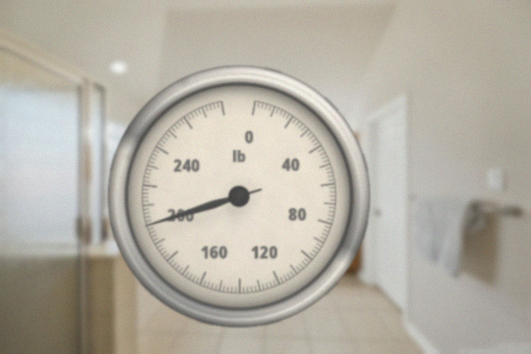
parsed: lb 200
